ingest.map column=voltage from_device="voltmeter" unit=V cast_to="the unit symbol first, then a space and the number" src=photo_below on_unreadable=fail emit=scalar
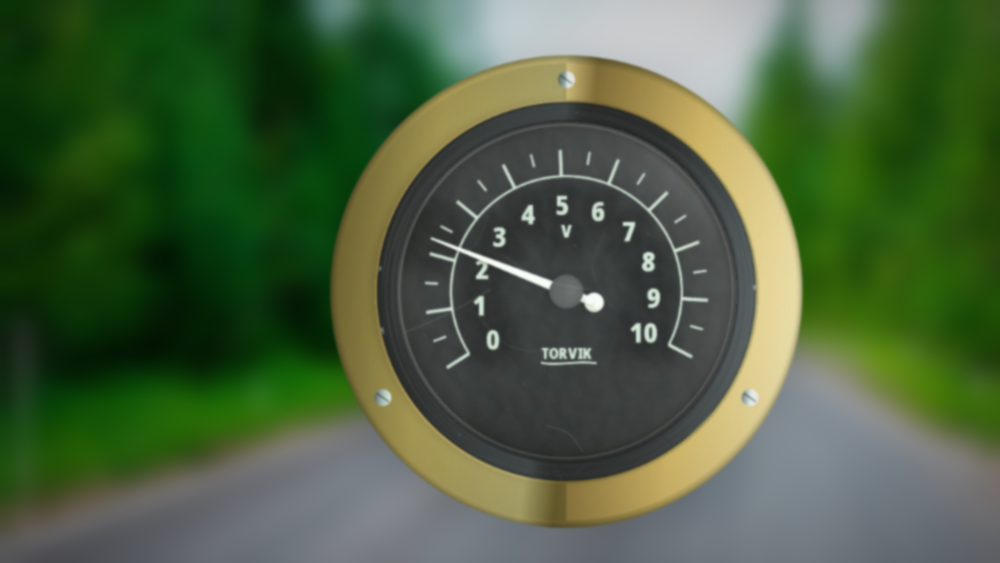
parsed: V 2.25
